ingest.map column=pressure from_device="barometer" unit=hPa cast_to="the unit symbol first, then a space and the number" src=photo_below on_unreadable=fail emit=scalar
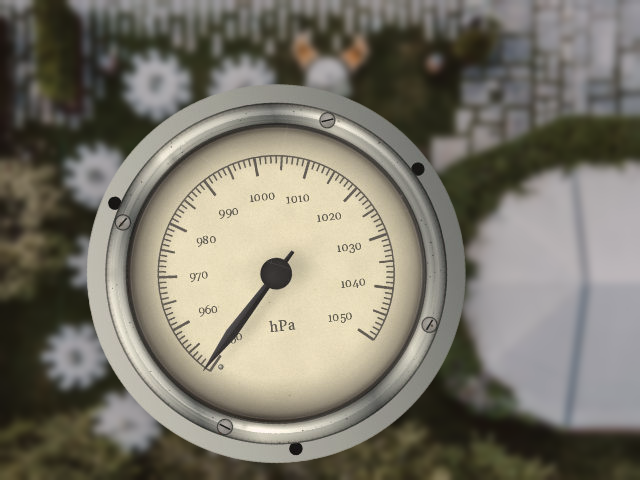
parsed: hPa 951
